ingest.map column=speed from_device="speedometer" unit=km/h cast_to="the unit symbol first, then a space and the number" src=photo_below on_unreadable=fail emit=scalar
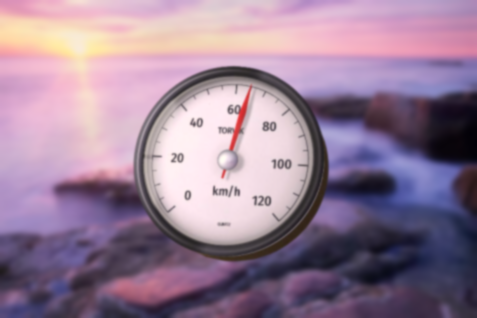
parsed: km/h 65
